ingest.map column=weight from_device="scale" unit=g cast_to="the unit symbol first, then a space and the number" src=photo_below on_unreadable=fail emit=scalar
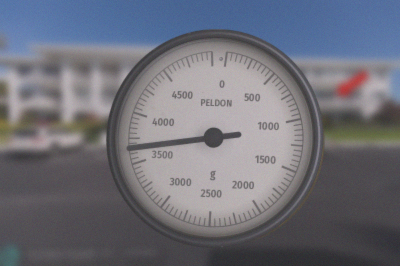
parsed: g 3650
